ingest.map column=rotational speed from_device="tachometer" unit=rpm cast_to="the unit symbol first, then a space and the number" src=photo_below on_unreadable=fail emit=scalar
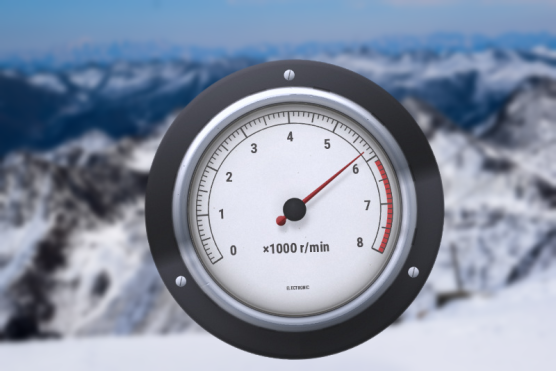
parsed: rpm 5800
